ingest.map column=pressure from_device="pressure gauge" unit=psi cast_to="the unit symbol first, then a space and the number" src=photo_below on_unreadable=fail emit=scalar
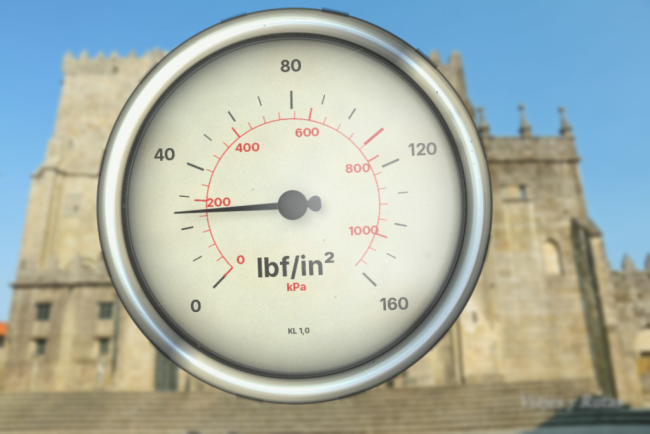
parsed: psi 25
